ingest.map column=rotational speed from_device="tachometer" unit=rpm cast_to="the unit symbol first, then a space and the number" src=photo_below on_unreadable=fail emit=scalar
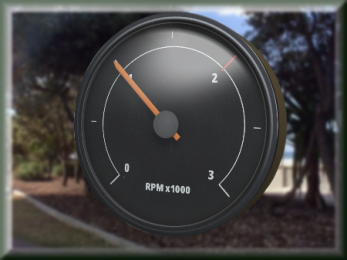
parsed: rpm 1000
